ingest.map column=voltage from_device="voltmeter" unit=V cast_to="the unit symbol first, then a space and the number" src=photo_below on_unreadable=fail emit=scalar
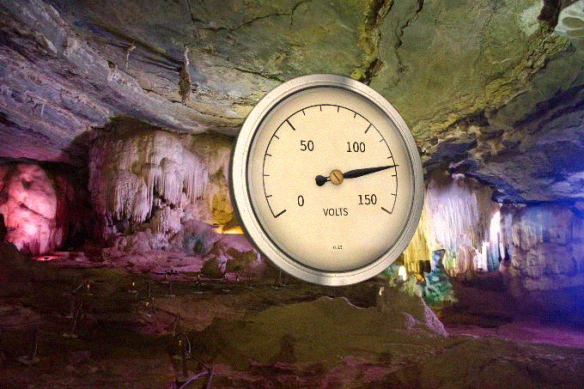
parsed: V 125
